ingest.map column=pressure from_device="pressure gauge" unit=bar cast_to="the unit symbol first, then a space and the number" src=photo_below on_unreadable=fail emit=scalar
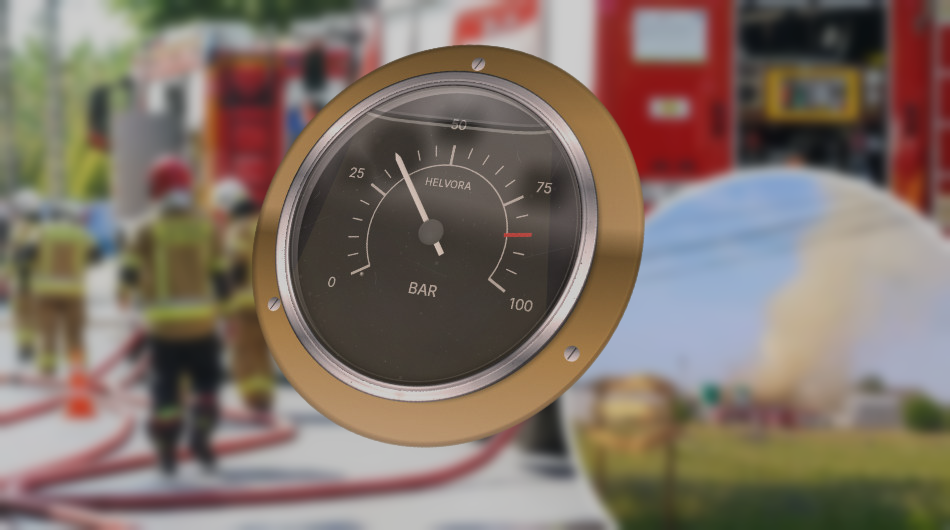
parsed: bar 35
